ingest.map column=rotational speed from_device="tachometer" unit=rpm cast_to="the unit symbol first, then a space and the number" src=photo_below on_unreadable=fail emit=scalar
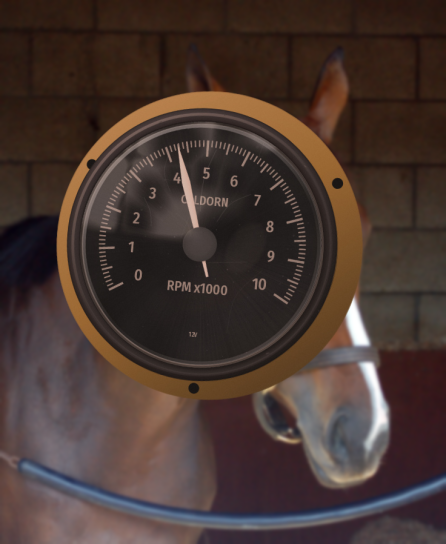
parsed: rpm 4300
